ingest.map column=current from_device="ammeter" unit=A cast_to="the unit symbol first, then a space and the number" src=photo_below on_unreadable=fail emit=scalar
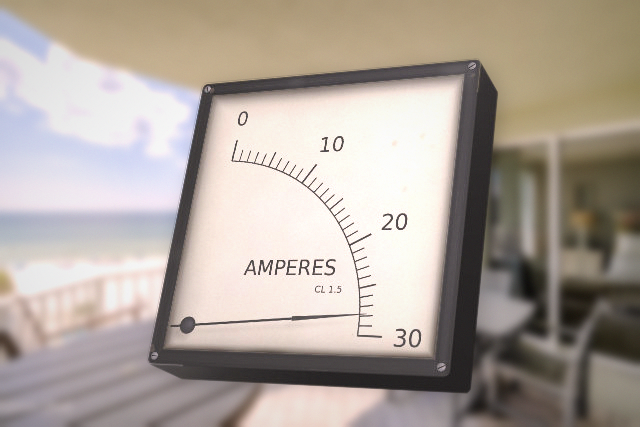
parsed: A 28
